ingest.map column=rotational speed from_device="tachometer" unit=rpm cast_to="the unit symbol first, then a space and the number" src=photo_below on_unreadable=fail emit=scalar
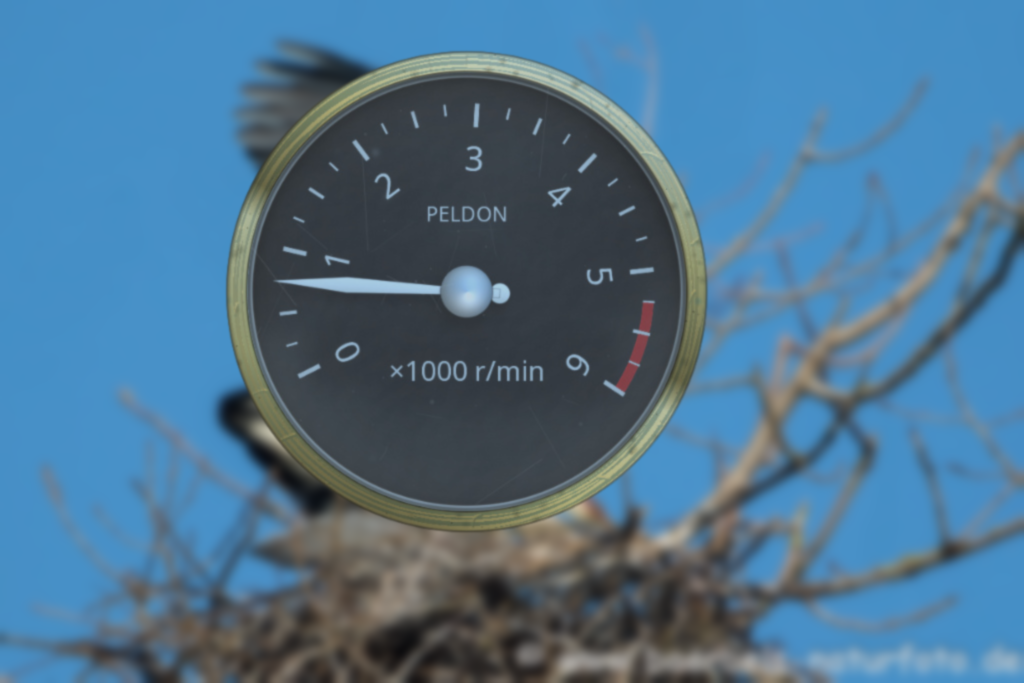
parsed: rpm 750
